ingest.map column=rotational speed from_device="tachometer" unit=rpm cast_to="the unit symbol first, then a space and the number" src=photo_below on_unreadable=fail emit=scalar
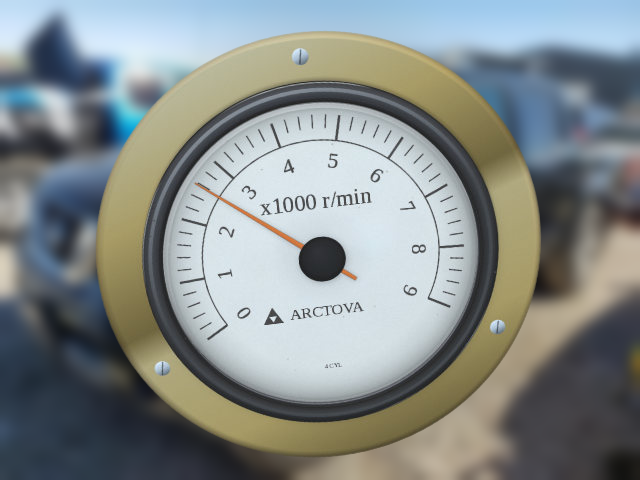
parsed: rpm 2600
